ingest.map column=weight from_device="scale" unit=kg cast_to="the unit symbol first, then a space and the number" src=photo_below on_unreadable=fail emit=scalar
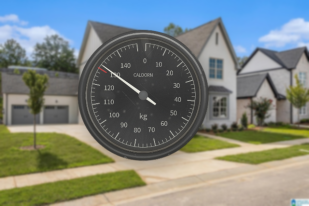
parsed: kg 130
